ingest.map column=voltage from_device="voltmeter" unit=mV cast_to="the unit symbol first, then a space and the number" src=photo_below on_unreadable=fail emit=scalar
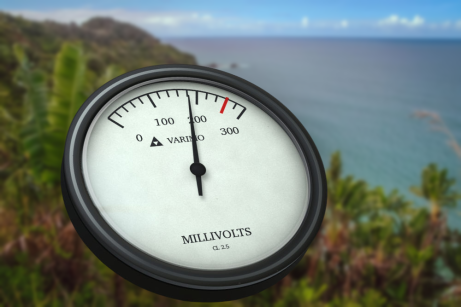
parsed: mV 180
